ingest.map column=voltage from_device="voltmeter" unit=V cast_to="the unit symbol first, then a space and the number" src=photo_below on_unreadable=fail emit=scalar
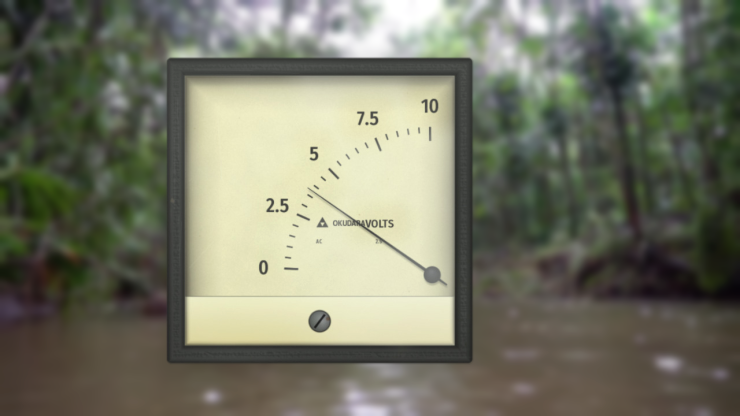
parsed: V 3.75
